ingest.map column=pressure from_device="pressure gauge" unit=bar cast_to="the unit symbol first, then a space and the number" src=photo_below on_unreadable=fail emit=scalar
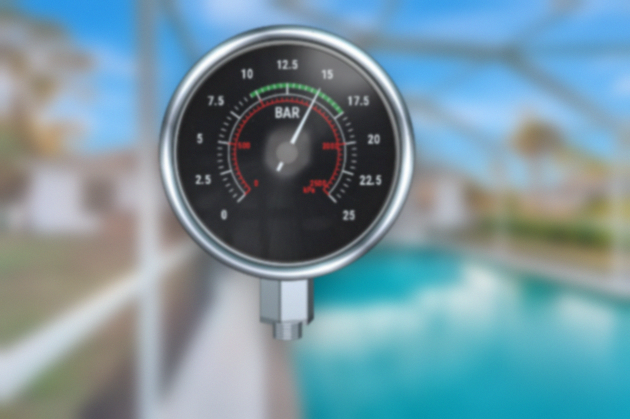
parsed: bar 15
